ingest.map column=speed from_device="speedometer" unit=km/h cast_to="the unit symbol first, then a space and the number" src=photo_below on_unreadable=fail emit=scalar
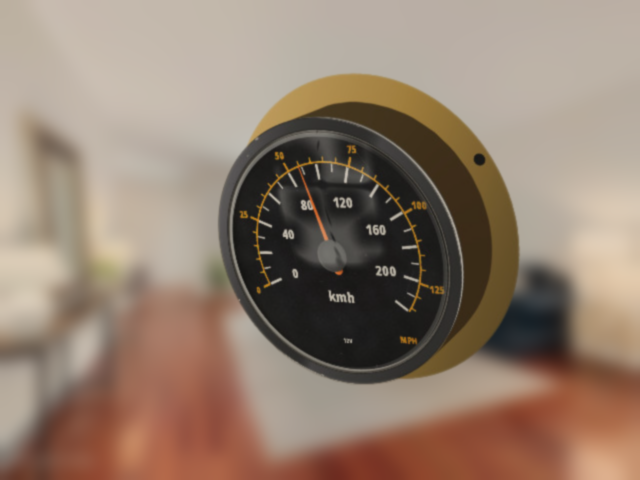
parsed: km/h 90
